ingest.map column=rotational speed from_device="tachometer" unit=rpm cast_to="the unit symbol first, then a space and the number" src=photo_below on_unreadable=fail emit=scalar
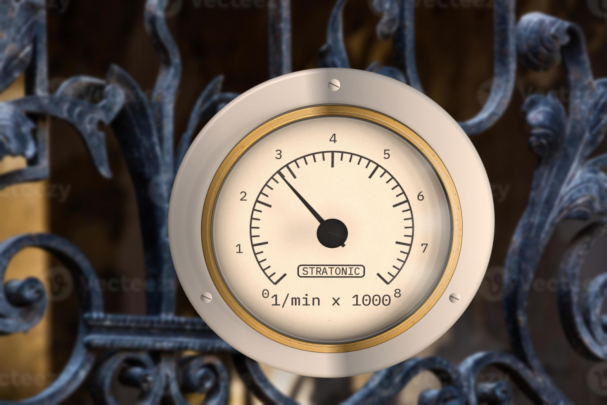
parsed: rpm 2800
